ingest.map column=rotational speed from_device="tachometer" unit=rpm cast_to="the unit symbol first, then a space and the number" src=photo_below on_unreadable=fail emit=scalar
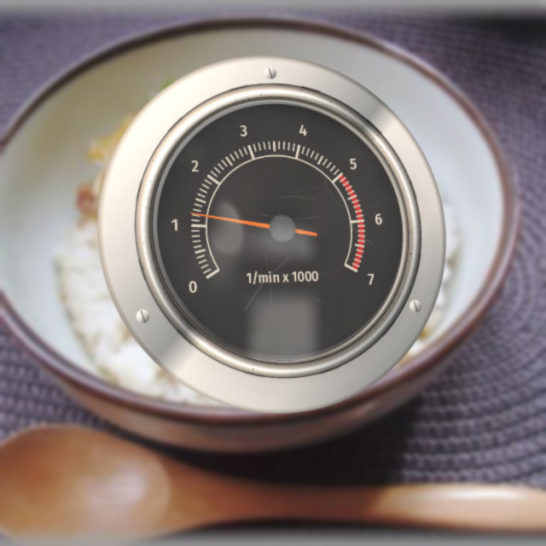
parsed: rpm 1200
